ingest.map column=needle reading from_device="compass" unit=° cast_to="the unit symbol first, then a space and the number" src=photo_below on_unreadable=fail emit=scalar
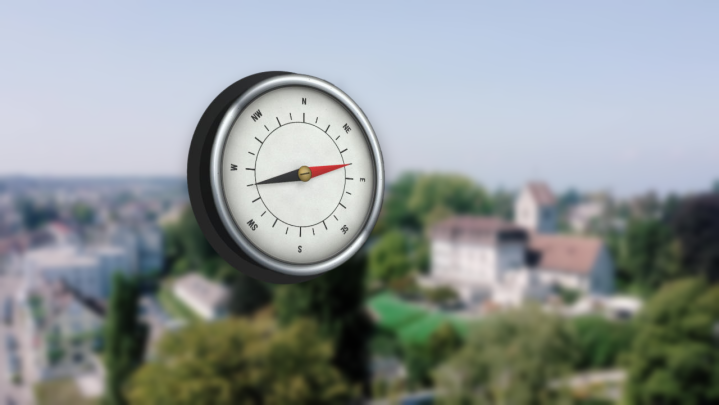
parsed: ° 75
